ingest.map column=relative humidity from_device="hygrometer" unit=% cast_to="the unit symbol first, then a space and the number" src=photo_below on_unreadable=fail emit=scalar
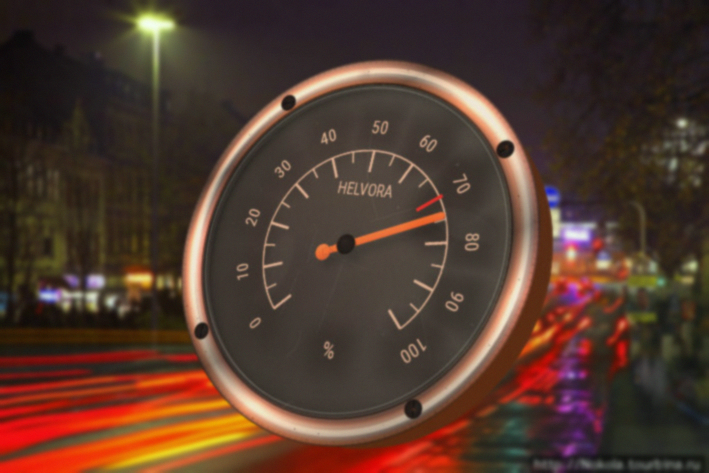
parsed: % 75
